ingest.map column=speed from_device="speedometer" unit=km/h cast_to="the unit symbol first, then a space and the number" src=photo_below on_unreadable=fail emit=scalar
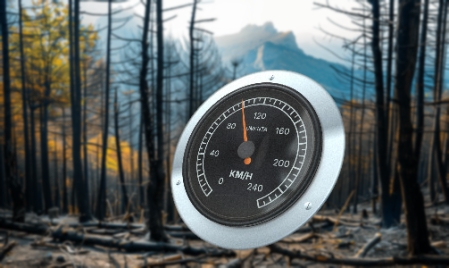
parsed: km/h 100
